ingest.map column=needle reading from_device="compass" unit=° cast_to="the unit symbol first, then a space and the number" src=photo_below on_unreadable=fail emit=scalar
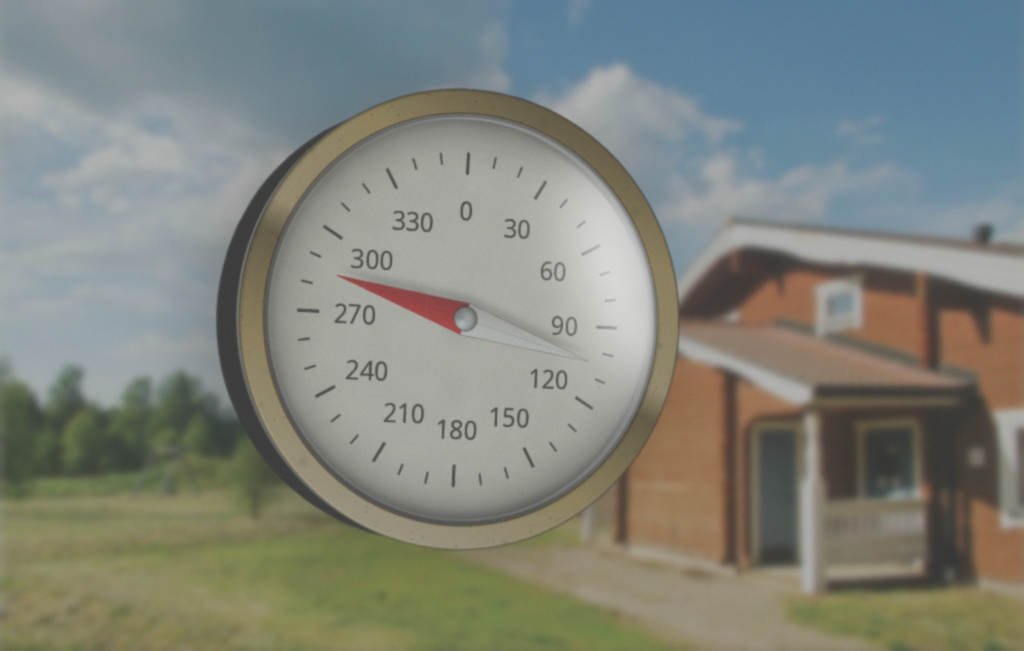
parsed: ° 285
